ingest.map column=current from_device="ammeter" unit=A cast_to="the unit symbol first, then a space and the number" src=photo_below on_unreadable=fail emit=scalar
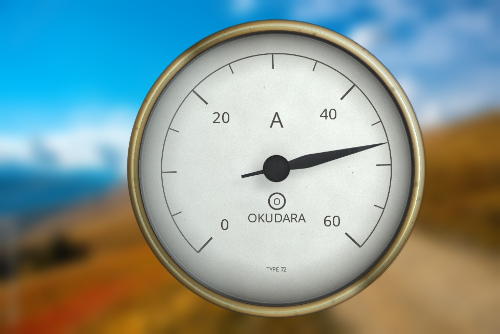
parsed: A 47.5
